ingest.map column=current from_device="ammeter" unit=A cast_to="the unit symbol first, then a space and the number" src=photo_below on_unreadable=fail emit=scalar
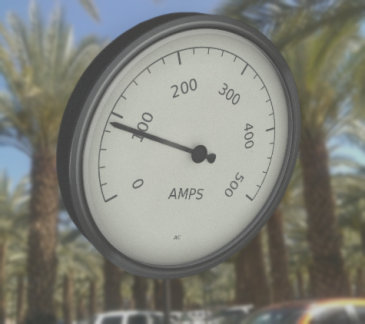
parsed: A 90
